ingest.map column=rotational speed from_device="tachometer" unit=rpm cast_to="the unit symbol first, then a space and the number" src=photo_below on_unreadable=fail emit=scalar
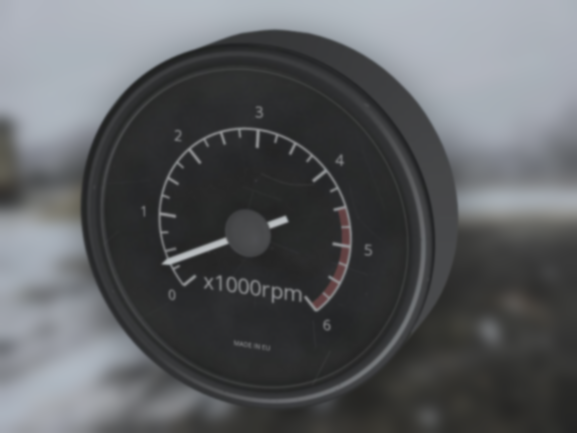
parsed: rpm 375
